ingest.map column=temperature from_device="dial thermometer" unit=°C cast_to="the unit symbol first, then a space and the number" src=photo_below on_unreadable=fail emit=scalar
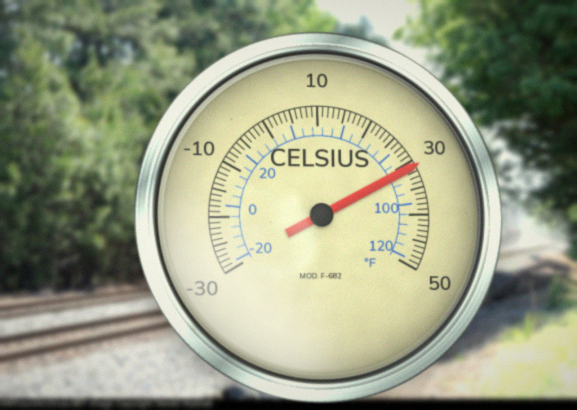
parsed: °C 31
